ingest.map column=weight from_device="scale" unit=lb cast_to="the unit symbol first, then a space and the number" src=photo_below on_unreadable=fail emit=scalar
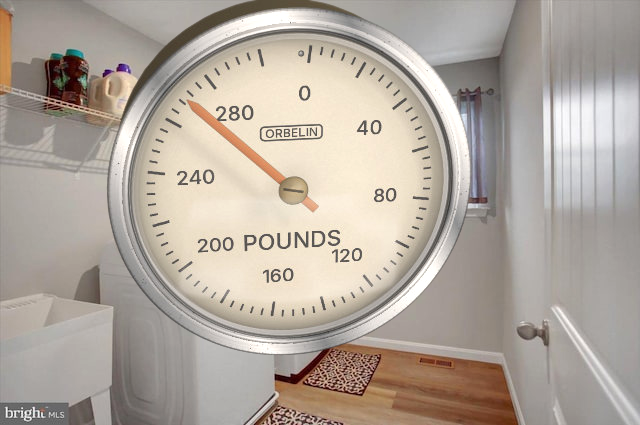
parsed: lb 270
